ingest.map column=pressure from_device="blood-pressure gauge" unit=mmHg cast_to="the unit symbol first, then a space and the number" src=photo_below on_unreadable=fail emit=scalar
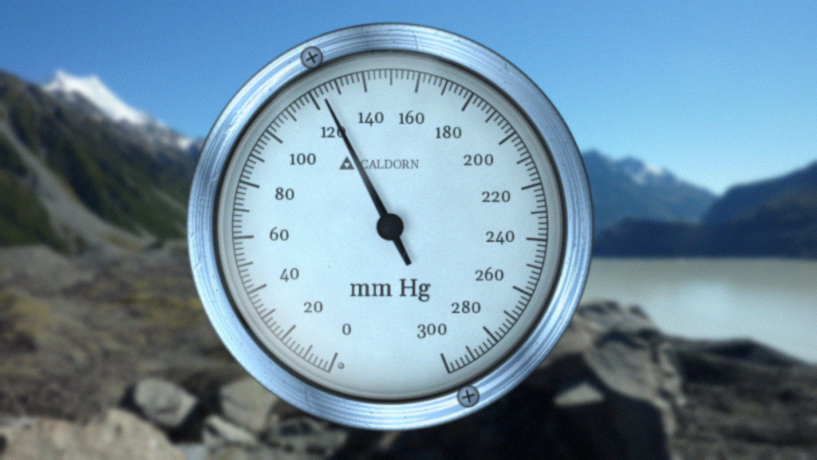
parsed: mmHg 124
